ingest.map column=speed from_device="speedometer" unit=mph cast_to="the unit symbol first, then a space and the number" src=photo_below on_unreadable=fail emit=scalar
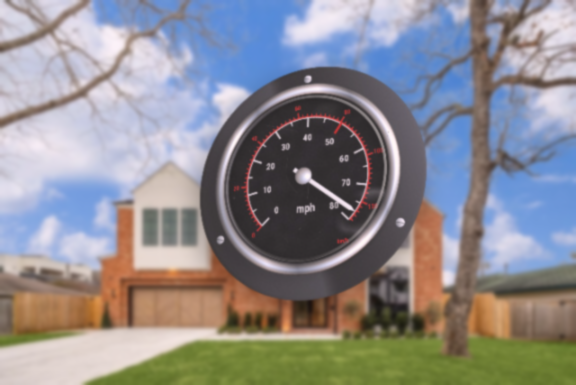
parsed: mph 77.5
